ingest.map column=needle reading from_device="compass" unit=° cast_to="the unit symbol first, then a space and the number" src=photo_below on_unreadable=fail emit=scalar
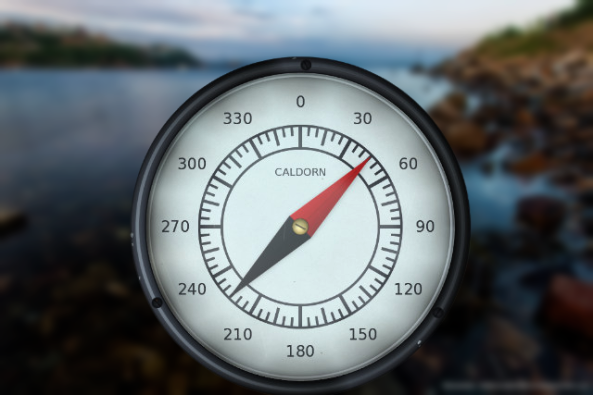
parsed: ° 45
